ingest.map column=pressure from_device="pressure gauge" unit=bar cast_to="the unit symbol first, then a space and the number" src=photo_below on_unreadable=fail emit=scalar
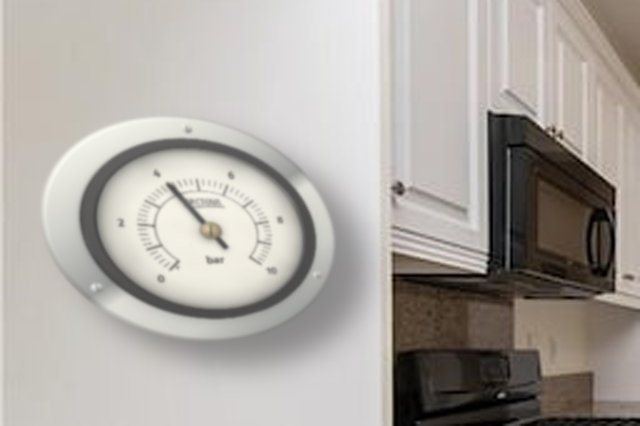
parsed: bar 4
